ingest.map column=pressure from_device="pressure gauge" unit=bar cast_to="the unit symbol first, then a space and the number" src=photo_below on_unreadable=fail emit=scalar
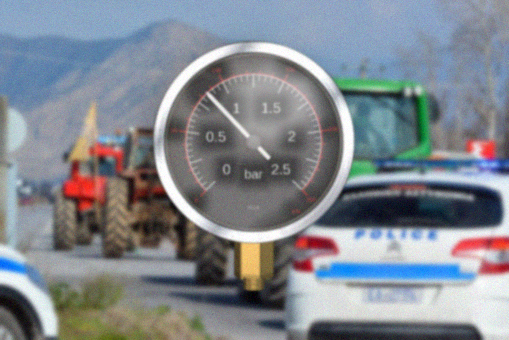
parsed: bar 0.85
